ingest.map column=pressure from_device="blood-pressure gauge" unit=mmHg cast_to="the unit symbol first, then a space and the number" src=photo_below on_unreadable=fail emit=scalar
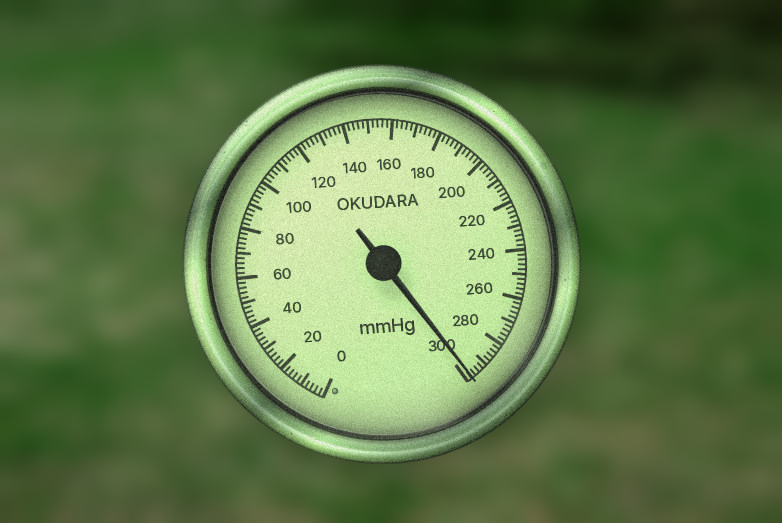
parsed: mmHg 298
